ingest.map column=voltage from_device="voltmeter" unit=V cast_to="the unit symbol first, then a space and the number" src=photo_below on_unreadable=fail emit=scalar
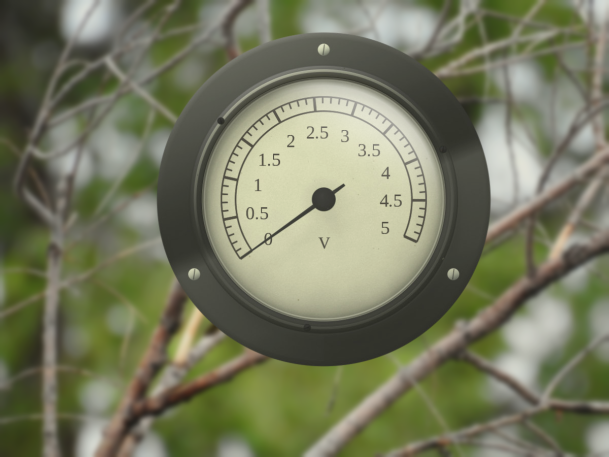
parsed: V 0
